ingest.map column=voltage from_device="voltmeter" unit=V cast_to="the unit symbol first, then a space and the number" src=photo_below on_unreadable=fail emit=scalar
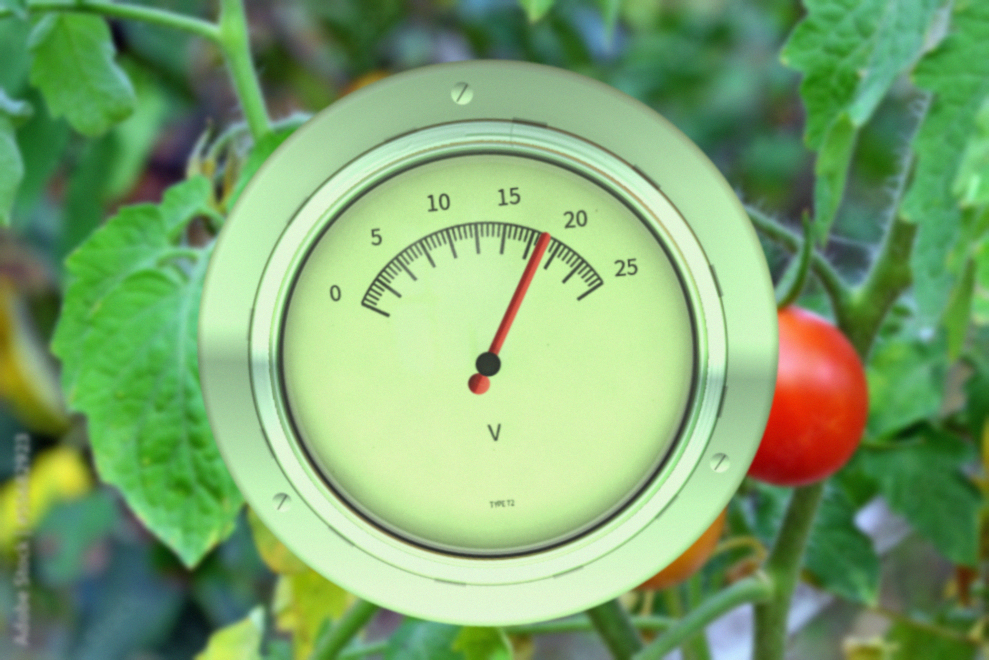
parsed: V 18.5
